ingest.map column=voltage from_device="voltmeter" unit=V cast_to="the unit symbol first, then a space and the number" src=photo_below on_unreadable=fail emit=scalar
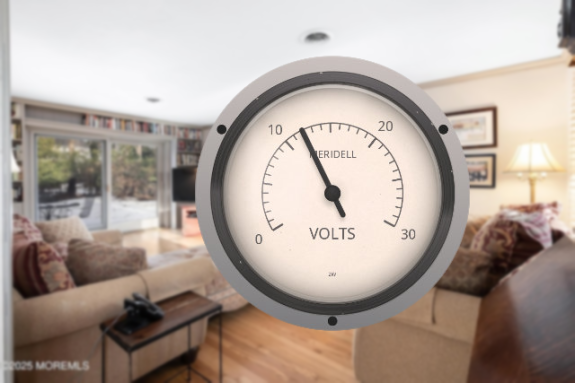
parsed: V 12
